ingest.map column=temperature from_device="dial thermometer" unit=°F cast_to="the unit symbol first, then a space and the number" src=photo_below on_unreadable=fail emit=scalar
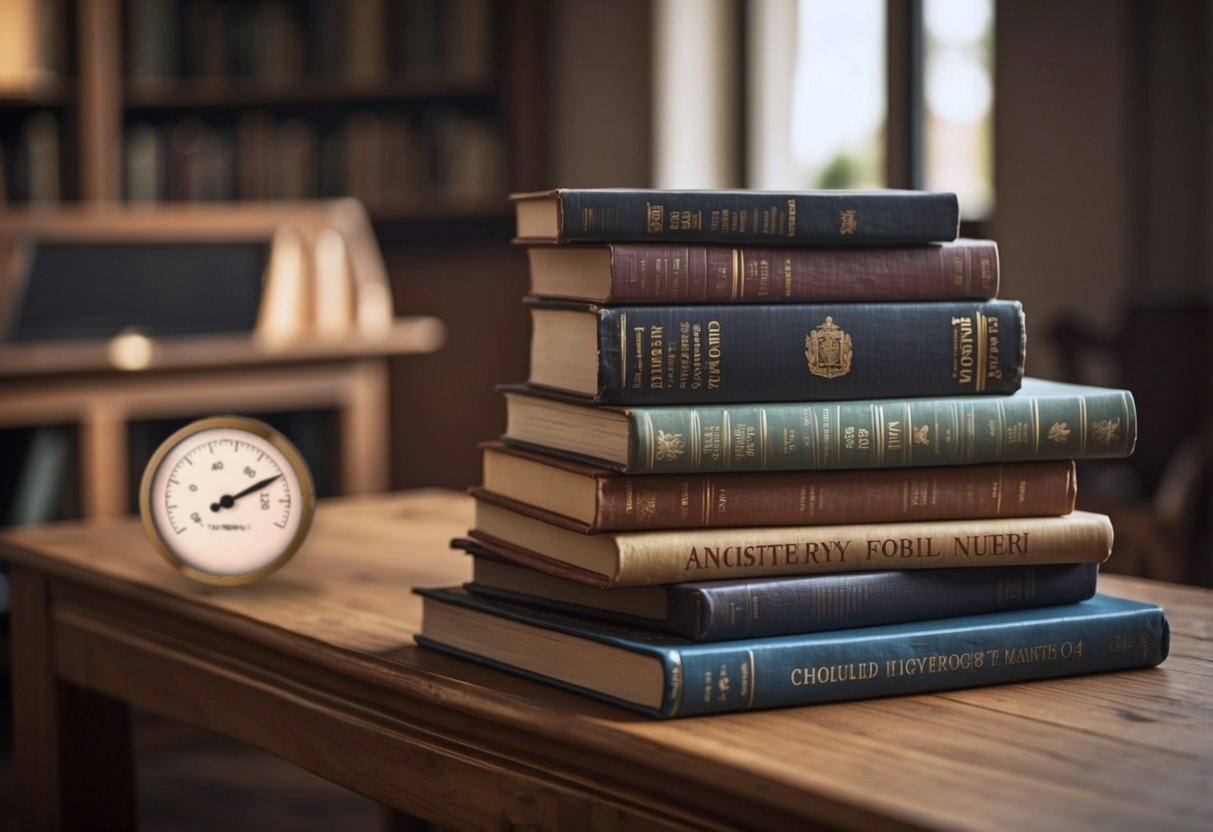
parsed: °F 100
